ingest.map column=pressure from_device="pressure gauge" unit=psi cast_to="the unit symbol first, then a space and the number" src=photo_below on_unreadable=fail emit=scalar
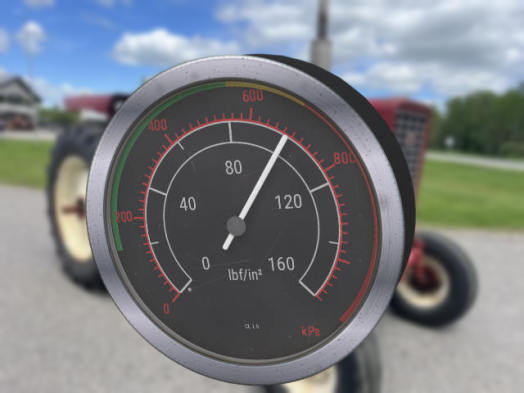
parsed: psi 100
